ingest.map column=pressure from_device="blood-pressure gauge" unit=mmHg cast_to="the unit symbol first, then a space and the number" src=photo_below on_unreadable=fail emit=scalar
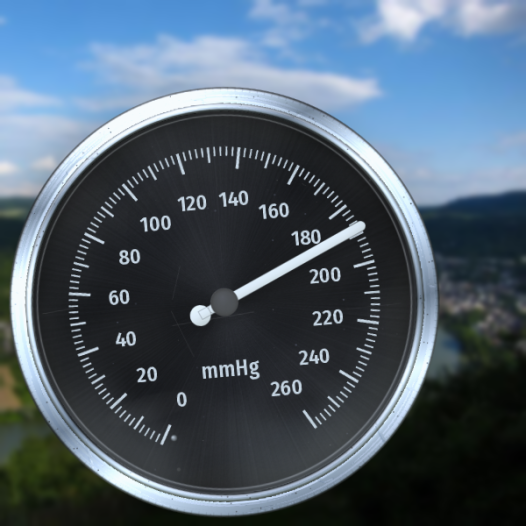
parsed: mmHg 188
